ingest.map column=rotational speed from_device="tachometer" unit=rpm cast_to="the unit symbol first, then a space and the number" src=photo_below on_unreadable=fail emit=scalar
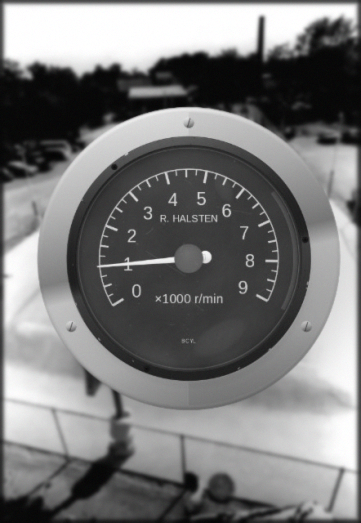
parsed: rpm 1000
